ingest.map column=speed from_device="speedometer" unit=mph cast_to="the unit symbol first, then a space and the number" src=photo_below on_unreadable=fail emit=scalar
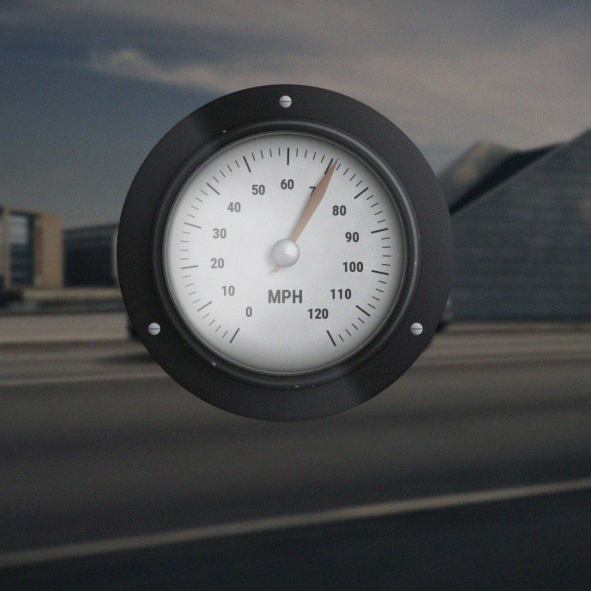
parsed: mph 71
